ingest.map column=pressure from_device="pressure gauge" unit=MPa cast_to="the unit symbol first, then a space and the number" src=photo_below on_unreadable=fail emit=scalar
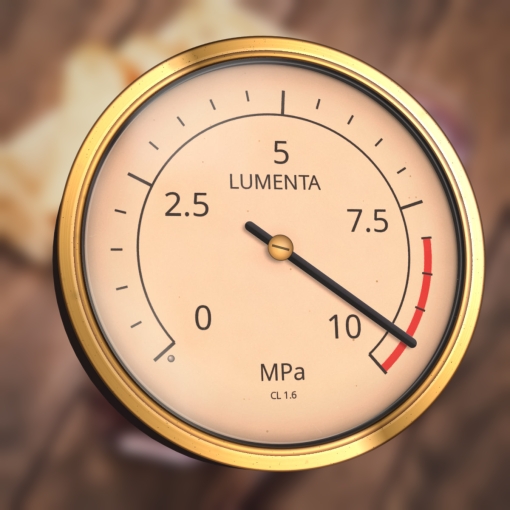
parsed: MPa 9.5
